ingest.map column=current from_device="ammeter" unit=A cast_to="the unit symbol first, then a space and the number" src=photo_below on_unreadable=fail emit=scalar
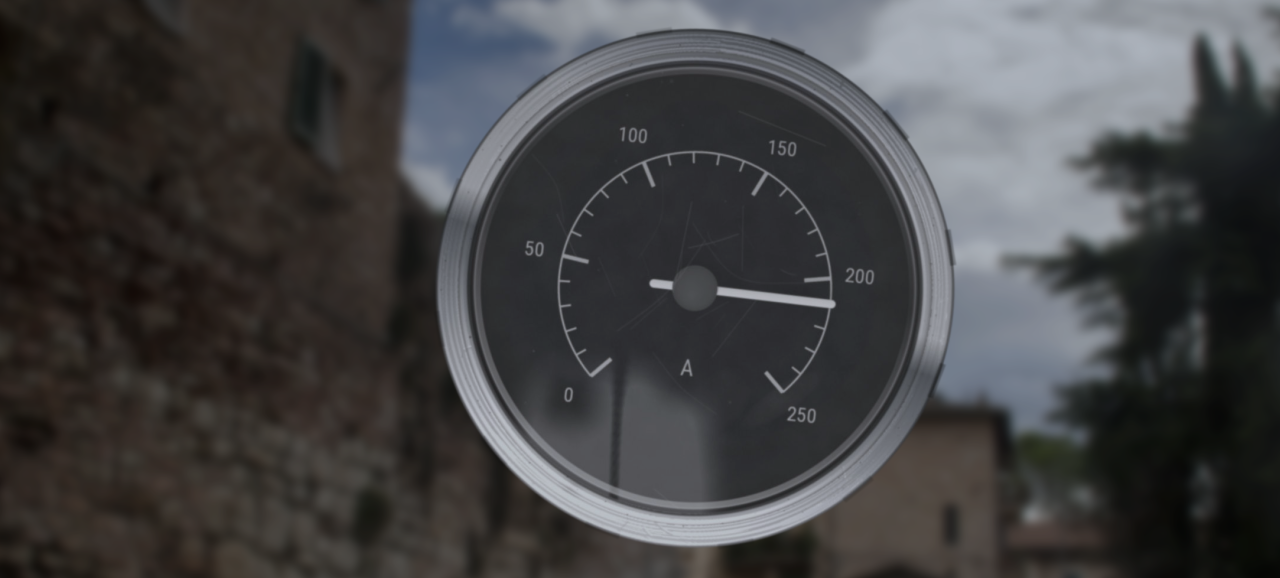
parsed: A 210
